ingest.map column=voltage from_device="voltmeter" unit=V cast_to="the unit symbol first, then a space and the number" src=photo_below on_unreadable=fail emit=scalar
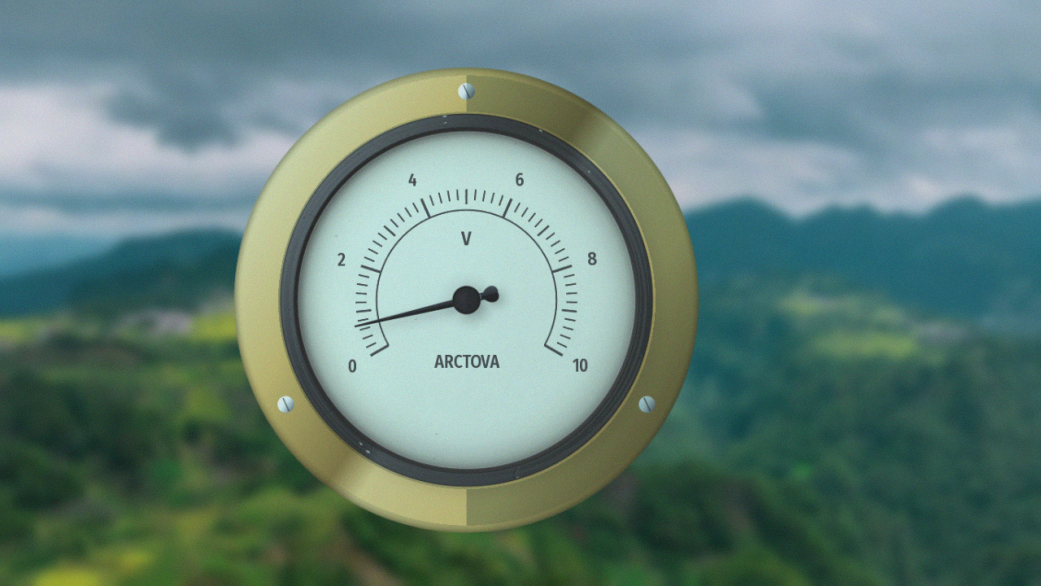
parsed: V 0.7
